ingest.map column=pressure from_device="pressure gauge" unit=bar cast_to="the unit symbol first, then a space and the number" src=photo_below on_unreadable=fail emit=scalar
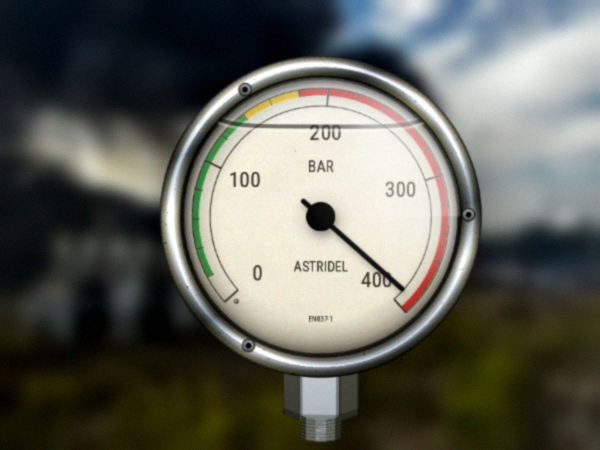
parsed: bar 390
